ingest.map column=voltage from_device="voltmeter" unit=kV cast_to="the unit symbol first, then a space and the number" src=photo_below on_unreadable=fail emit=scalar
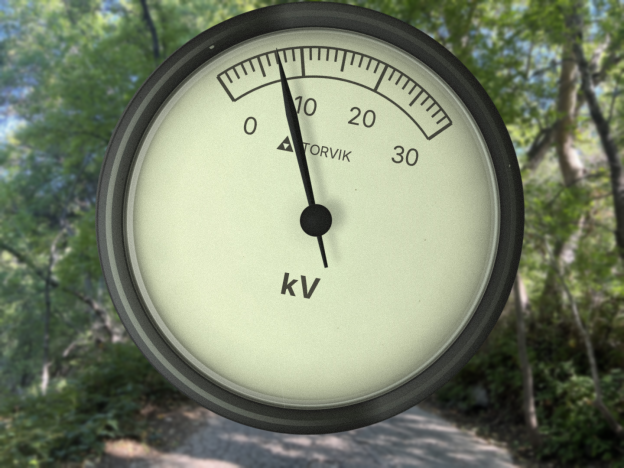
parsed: kV 7
